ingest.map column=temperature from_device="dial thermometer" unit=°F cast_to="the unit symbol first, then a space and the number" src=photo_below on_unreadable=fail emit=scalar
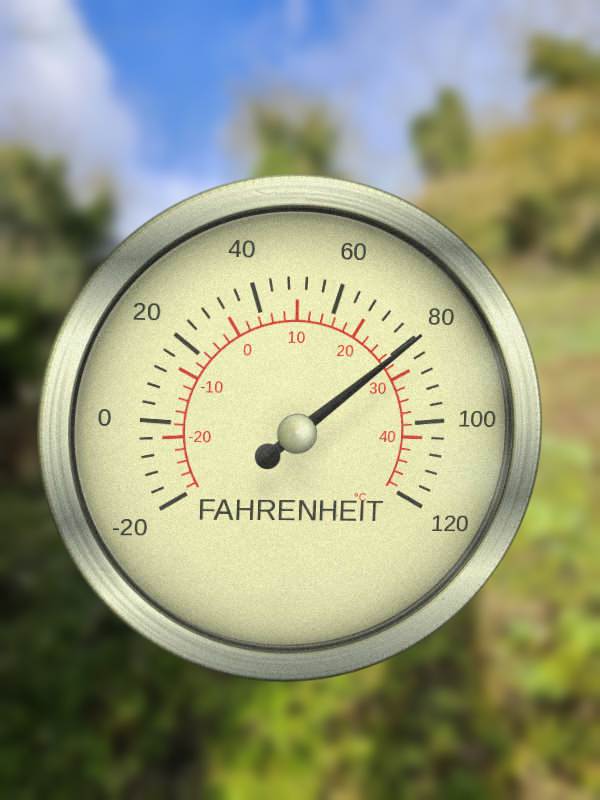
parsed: °F 80
